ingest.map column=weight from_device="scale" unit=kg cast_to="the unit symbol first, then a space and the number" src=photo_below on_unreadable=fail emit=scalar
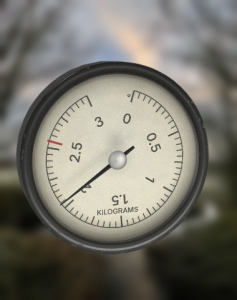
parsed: kg 2.05
